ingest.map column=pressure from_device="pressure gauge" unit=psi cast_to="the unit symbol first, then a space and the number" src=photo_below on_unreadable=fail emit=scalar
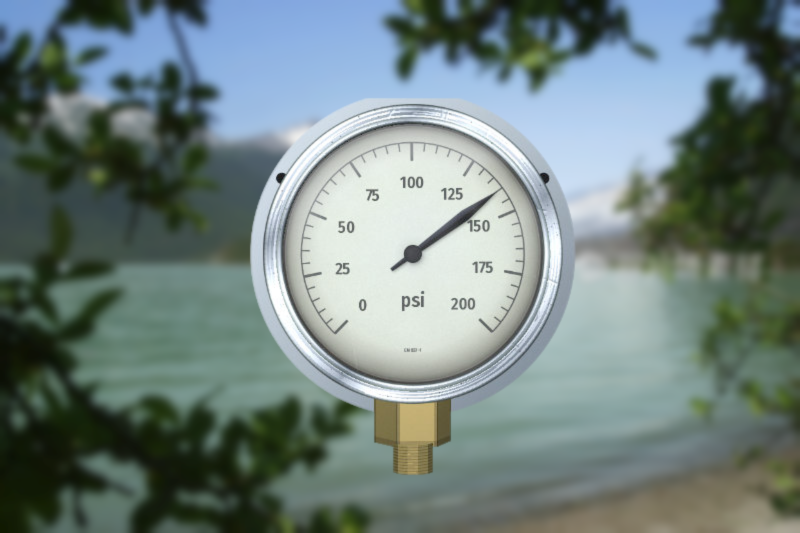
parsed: psi 140
